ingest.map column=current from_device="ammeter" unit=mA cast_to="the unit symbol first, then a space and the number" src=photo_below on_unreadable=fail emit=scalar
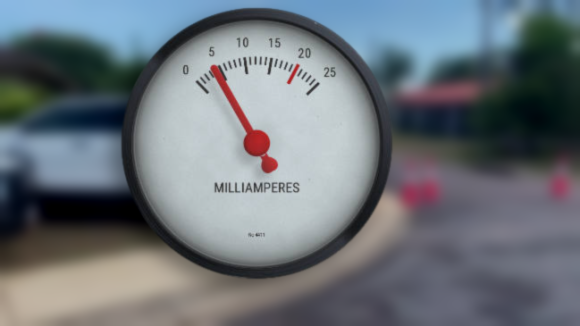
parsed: mA 4
